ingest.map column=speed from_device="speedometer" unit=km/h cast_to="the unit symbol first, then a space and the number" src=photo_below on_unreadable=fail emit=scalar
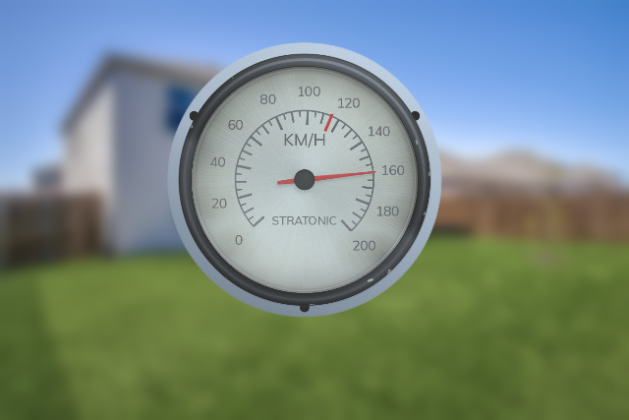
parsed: km/h 160
